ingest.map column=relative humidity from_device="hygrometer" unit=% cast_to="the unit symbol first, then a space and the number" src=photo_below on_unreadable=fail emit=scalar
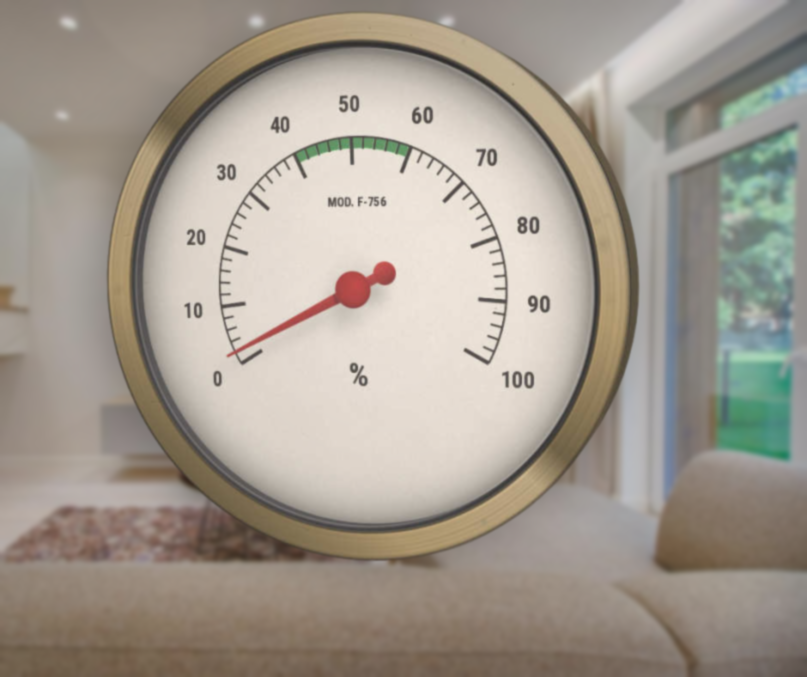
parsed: % 2
